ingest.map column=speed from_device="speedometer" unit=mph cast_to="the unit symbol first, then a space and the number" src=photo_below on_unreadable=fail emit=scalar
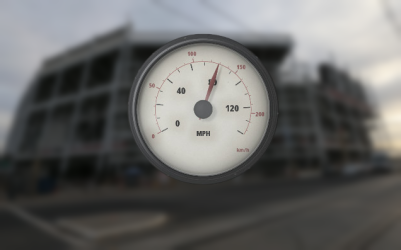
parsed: mph 80
